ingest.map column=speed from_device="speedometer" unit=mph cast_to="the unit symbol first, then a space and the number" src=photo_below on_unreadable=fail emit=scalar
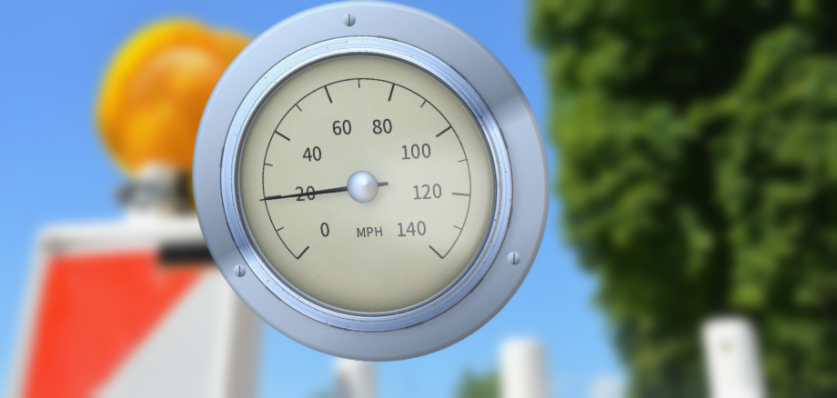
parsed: mph 20
